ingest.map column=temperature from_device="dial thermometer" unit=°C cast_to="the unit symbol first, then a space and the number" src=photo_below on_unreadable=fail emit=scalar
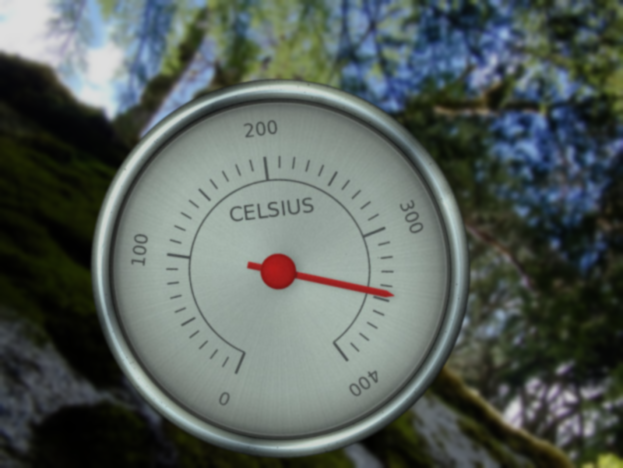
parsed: °C 345
